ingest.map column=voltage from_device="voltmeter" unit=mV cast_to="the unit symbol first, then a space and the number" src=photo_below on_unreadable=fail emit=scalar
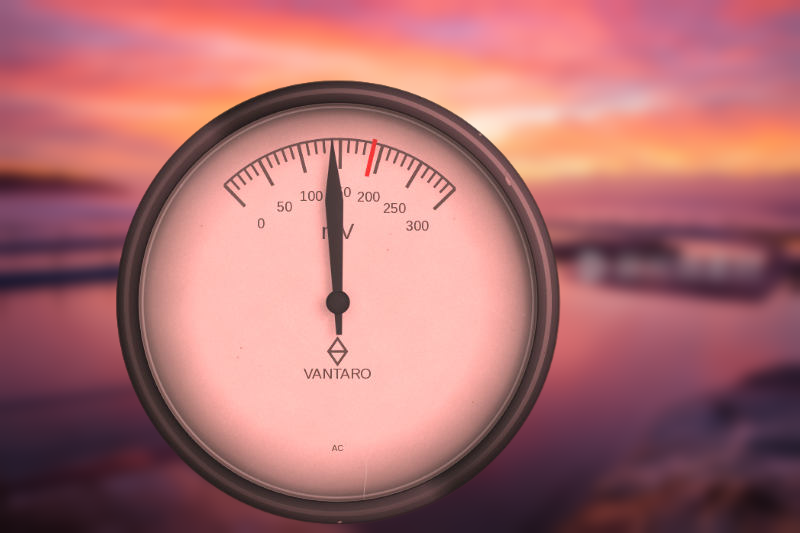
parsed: mV 140
